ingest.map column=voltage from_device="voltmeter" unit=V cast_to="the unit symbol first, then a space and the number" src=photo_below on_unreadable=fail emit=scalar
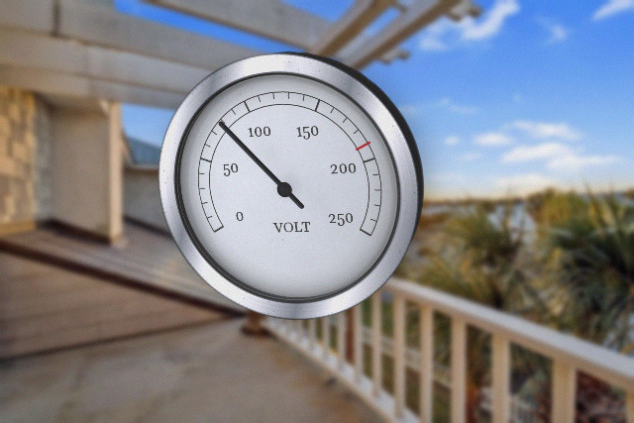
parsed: V 80
